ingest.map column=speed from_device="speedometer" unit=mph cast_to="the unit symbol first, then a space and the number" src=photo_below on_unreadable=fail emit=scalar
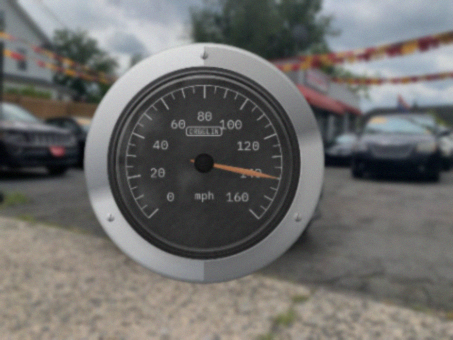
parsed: mph 140
